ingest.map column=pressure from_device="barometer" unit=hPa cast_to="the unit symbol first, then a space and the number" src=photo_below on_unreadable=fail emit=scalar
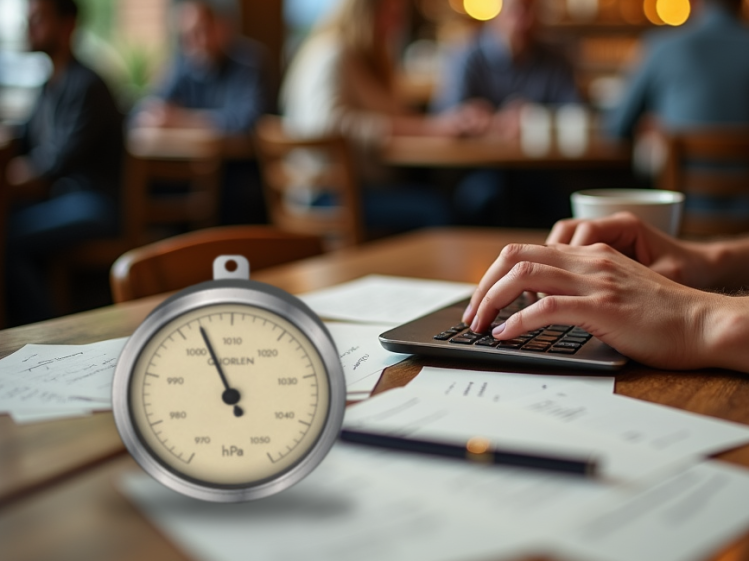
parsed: hPa 1004
